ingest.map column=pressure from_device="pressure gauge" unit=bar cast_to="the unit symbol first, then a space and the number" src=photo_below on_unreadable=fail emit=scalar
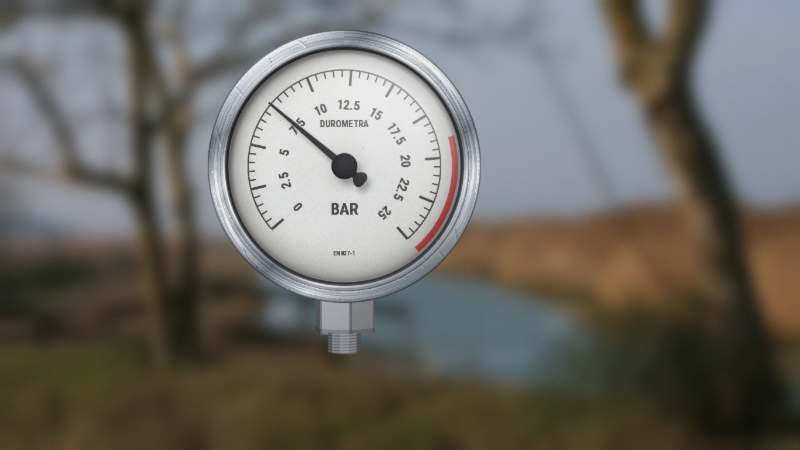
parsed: bar 7.5
